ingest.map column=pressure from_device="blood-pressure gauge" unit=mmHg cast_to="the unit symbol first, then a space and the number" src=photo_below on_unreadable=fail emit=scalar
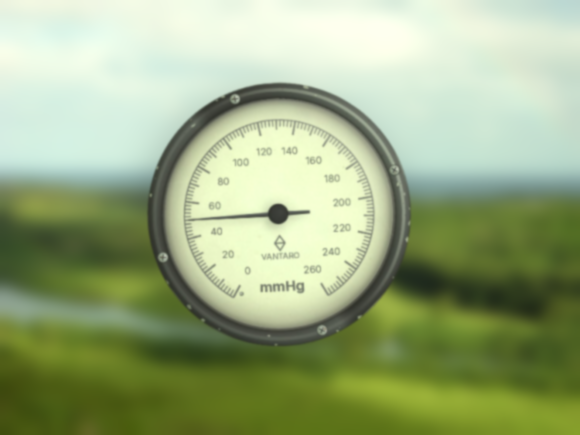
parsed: mmHg 50
